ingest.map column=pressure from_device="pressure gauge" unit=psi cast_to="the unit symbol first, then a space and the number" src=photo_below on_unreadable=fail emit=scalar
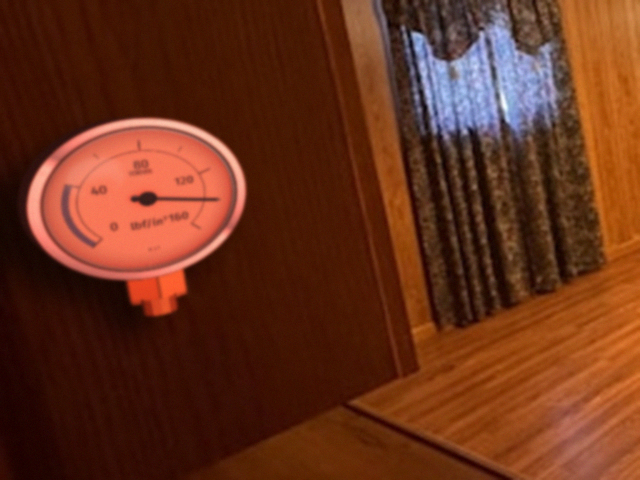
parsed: psi 140
